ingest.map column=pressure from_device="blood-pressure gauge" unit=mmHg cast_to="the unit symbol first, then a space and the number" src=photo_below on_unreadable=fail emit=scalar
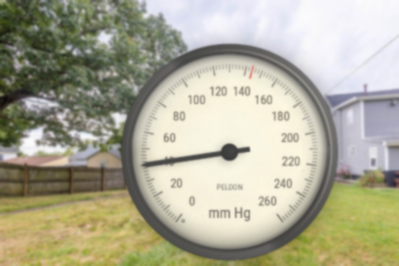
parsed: mmHg 40
